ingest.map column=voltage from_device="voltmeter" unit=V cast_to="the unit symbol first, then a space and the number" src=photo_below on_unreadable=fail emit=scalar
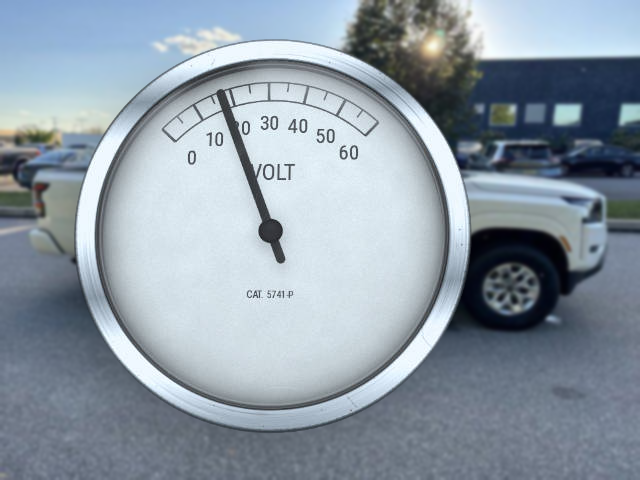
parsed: V 17.5
